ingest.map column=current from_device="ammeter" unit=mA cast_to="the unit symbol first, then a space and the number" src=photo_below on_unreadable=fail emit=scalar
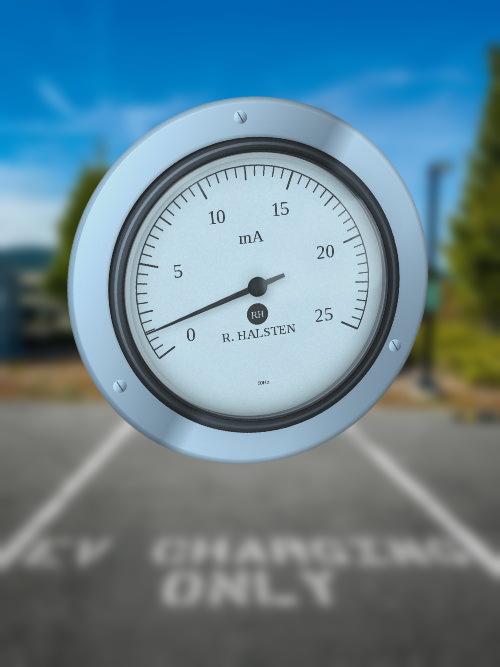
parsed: mA 1.5
